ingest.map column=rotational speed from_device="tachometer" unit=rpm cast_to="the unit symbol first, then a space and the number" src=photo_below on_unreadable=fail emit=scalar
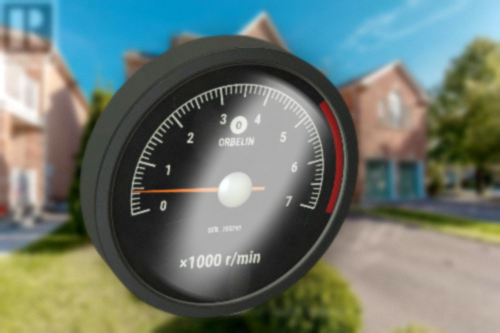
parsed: rpm 500
